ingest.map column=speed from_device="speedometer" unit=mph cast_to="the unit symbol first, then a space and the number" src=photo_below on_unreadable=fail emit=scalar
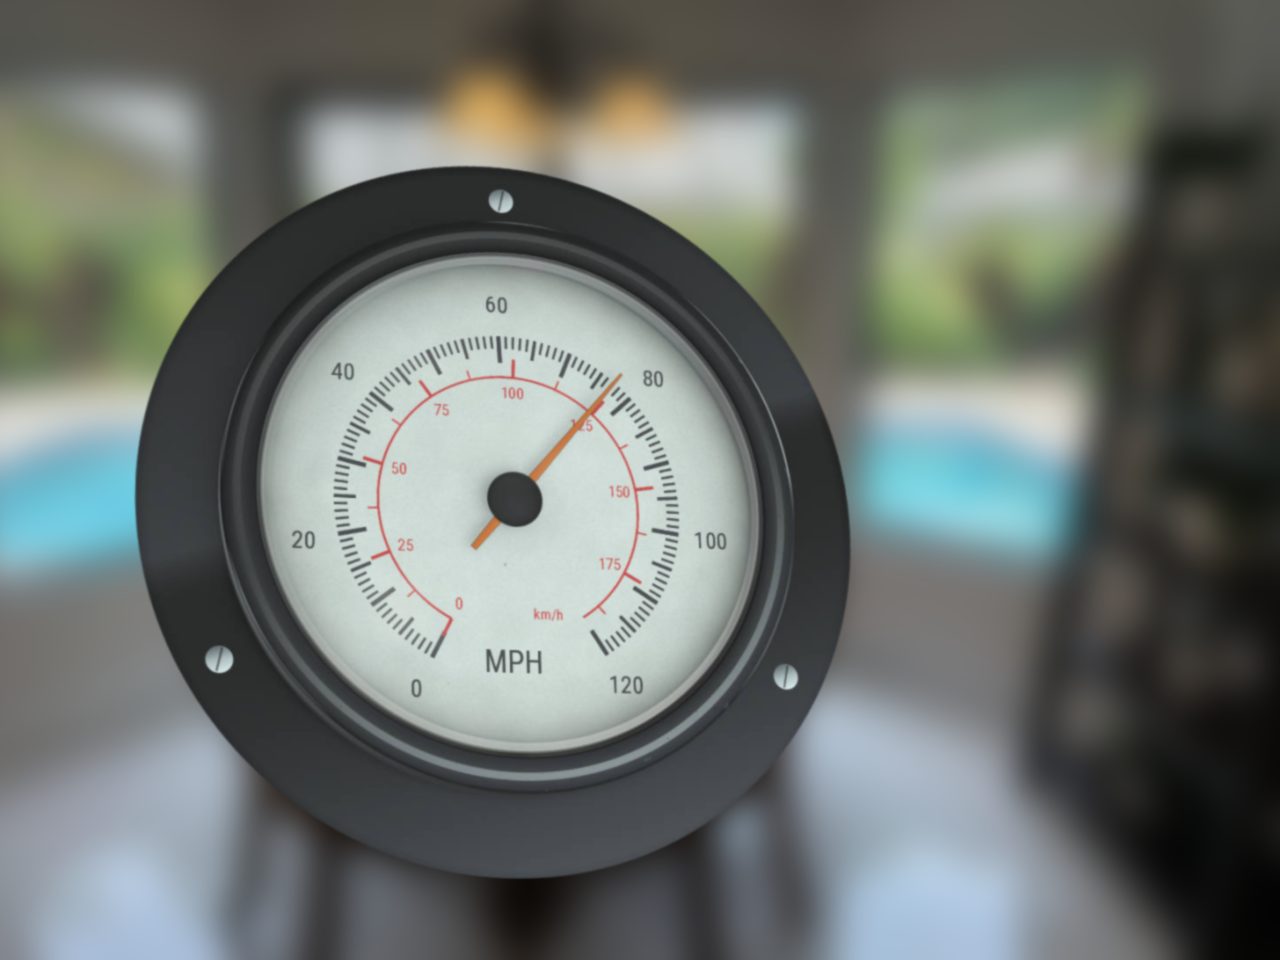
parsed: mph 77
